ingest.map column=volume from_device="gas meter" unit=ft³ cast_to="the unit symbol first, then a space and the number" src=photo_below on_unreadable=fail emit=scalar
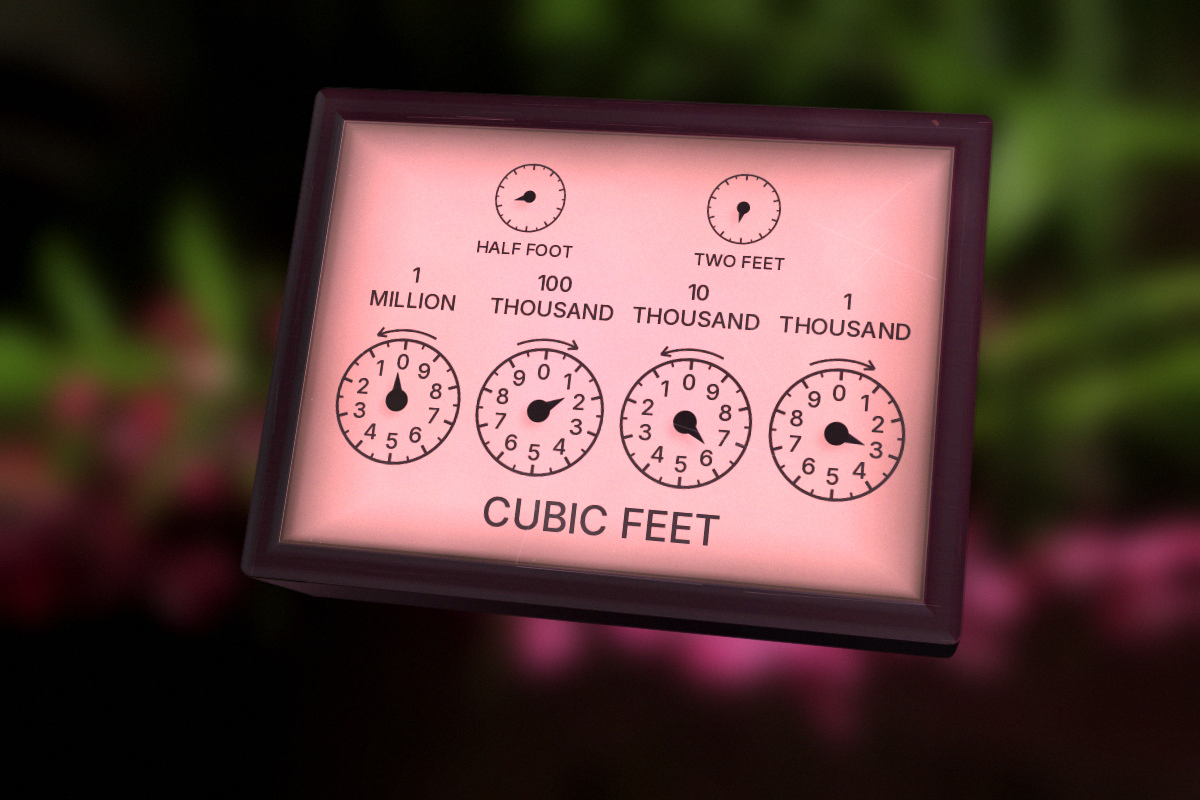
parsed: ft³ 16300
